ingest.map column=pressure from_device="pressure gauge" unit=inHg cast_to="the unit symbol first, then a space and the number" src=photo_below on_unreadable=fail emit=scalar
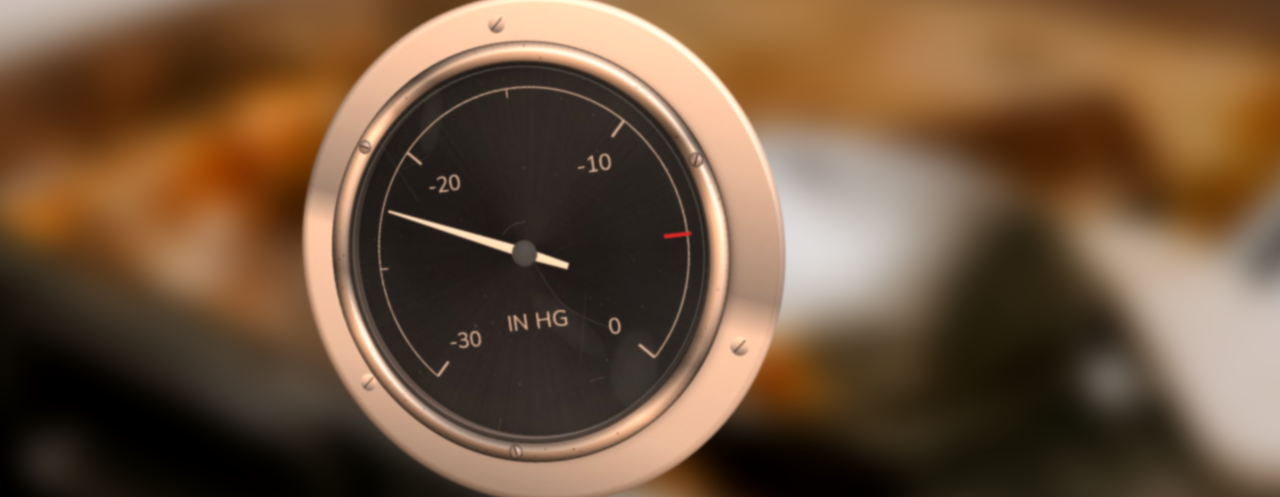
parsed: inHg -22.5
